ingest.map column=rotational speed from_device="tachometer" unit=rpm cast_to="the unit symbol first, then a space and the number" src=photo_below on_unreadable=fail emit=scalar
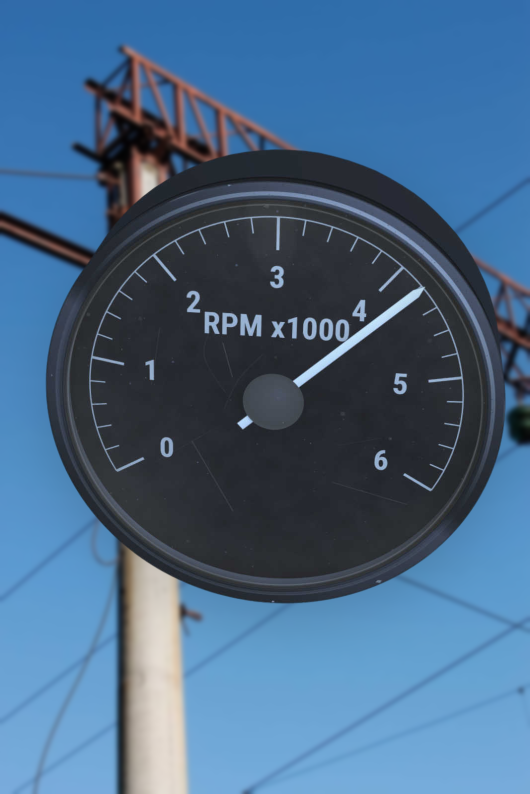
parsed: rpm 4200
